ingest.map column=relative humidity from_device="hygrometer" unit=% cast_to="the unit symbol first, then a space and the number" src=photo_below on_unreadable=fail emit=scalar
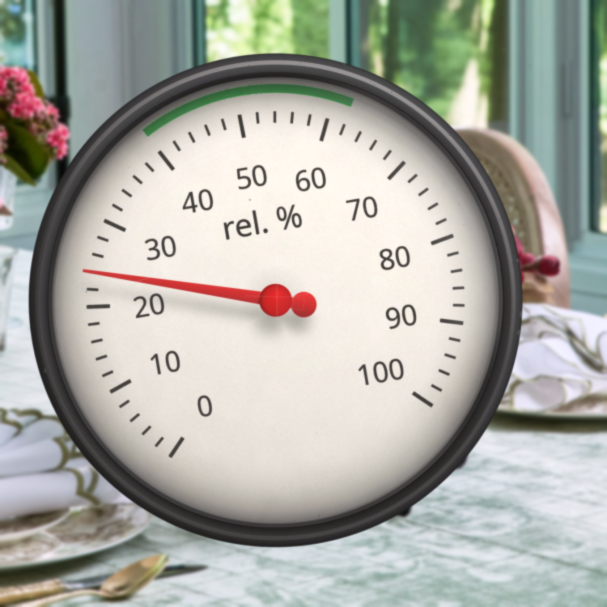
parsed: % 24
